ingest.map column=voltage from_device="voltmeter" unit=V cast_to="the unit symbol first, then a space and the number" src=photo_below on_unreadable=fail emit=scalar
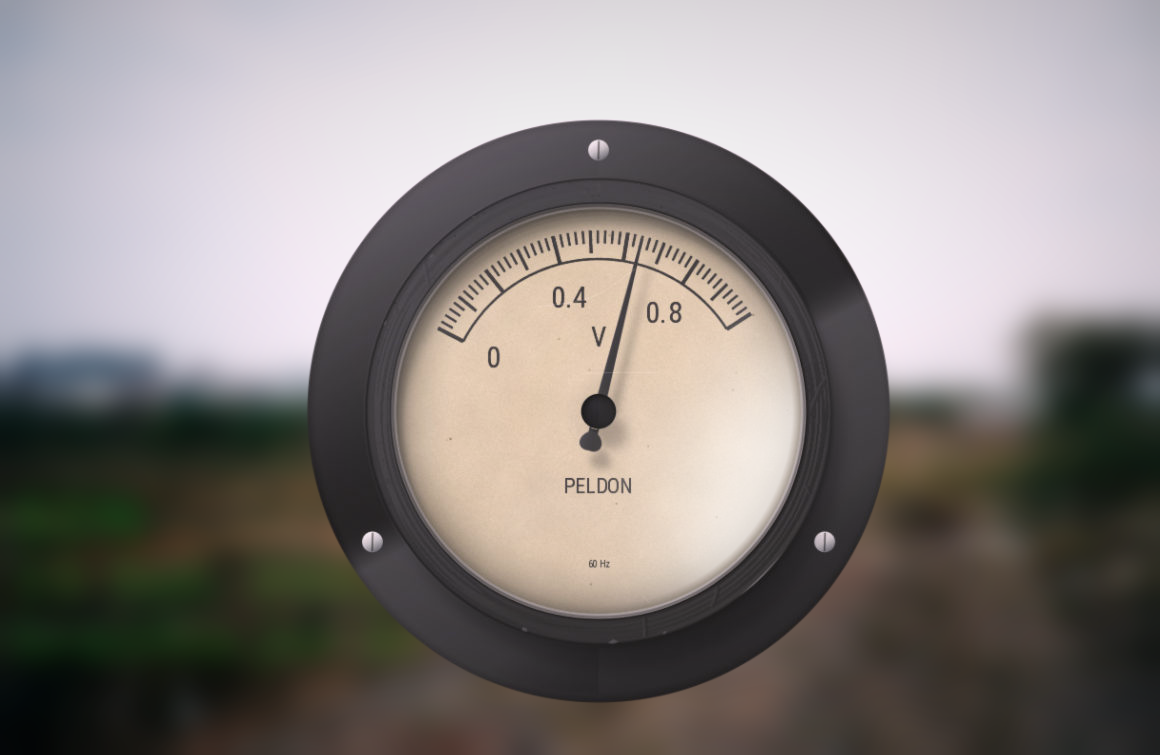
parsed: V 0.64
